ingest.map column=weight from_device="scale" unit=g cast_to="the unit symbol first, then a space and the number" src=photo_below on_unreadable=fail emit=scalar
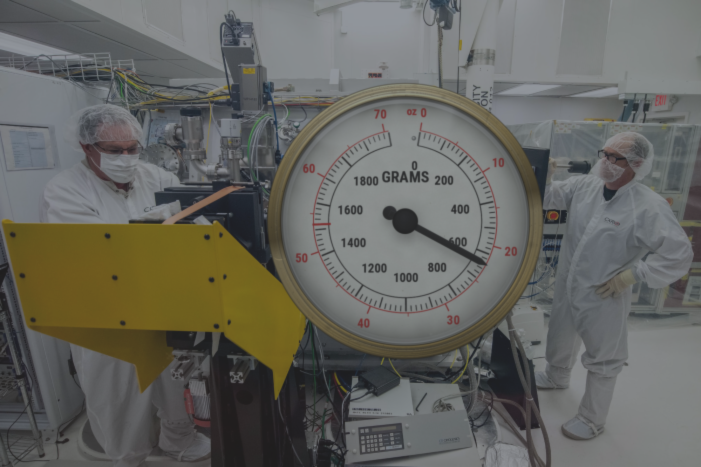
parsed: g 640
